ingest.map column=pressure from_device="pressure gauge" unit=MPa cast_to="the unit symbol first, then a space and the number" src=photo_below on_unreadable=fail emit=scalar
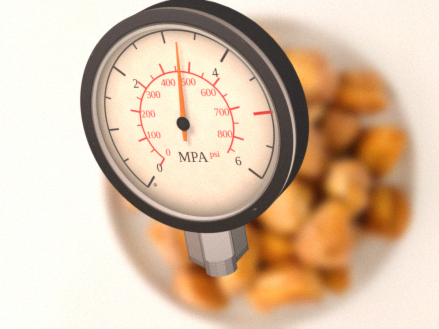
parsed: MPa 3.25
